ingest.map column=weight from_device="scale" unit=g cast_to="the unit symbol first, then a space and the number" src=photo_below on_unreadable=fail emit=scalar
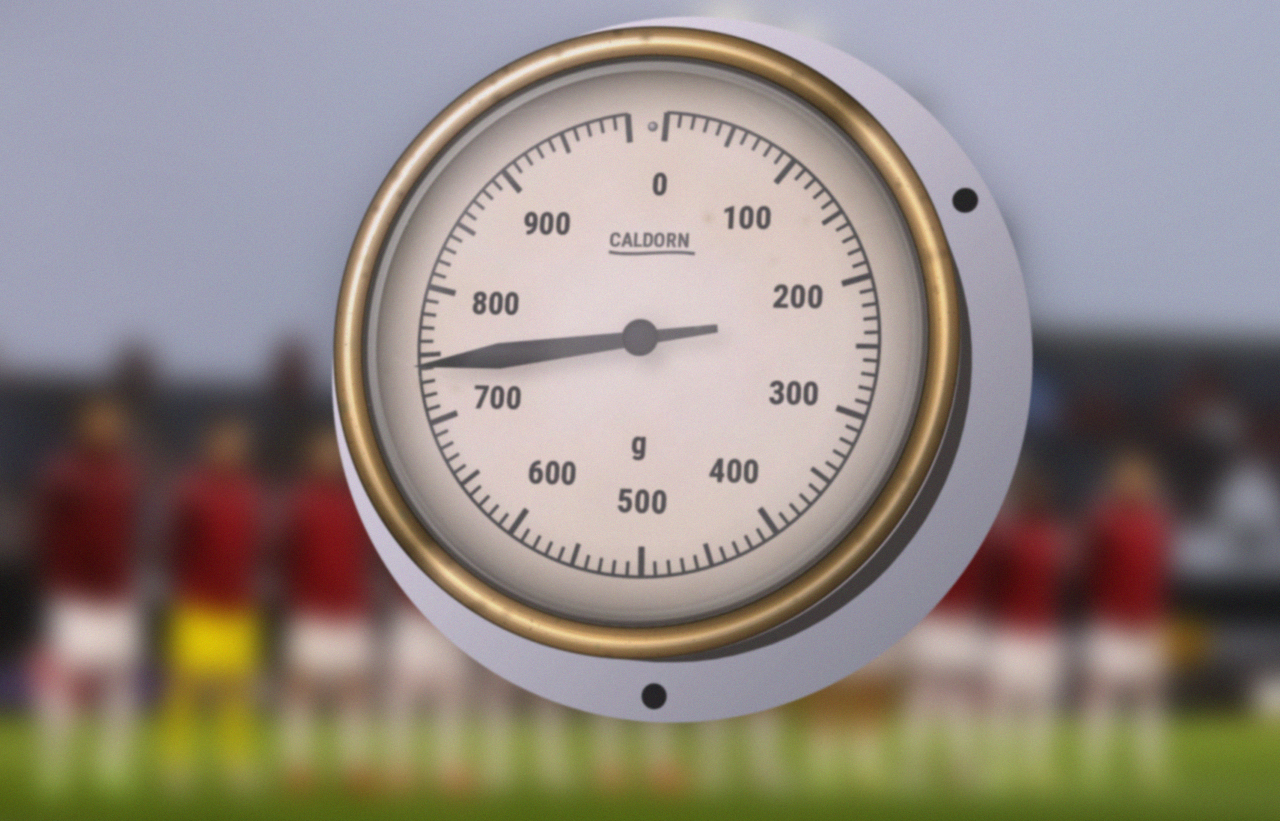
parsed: g 740
